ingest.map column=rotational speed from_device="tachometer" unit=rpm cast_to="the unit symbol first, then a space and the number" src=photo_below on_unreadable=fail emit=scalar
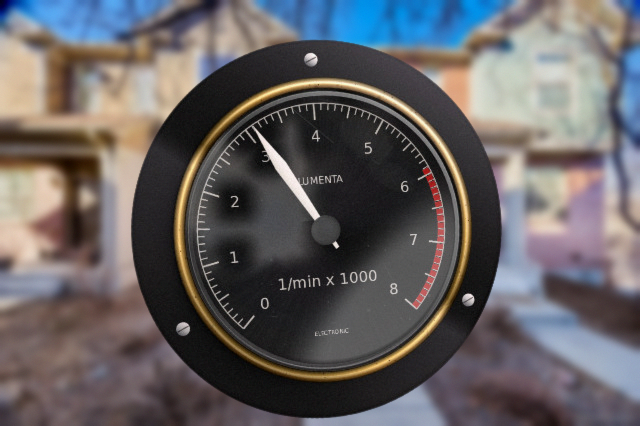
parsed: rpm 3100
